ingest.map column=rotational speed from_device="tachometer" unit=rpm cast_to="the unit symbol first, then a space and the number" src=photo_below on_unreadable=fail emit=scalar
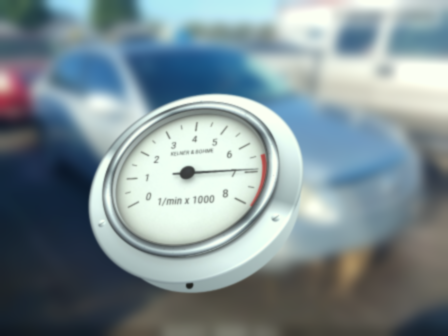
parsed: rpm 7000
